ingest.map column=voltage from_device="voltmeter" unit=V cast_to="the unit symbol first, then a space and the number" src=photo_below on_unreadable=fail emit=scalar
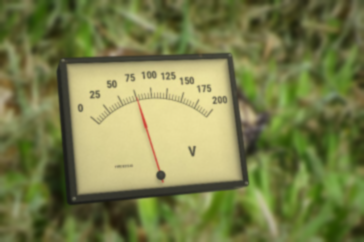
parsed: V 75
